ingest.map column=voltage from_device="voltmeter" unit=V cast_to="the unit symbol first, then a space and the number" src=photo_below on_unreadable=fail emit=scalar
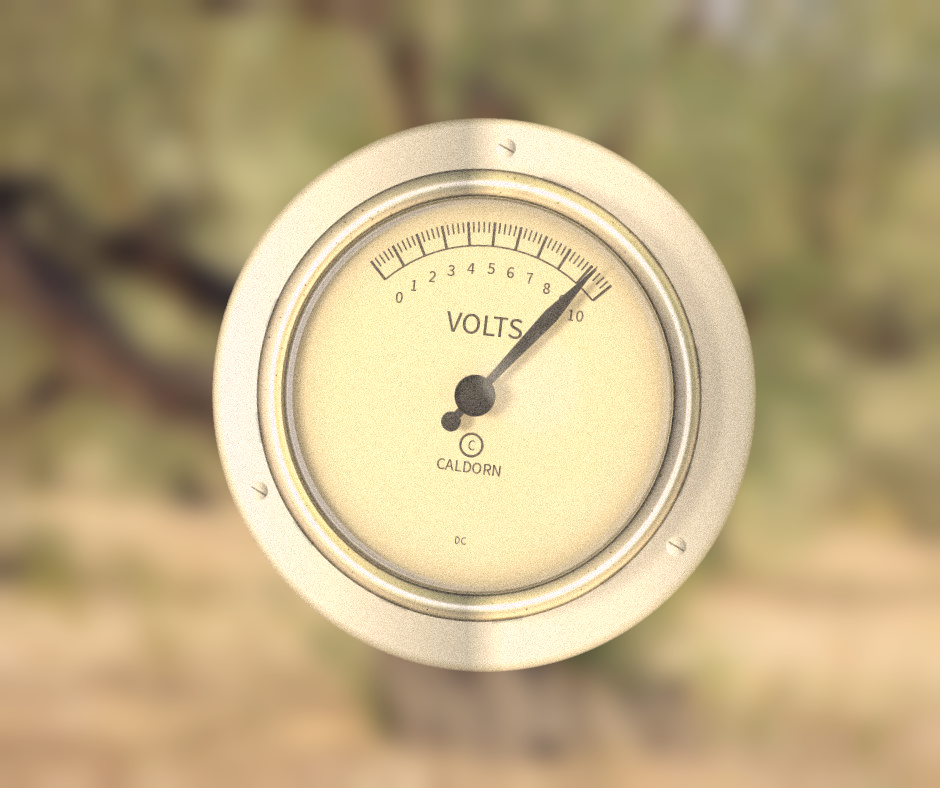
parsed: V 9.2
